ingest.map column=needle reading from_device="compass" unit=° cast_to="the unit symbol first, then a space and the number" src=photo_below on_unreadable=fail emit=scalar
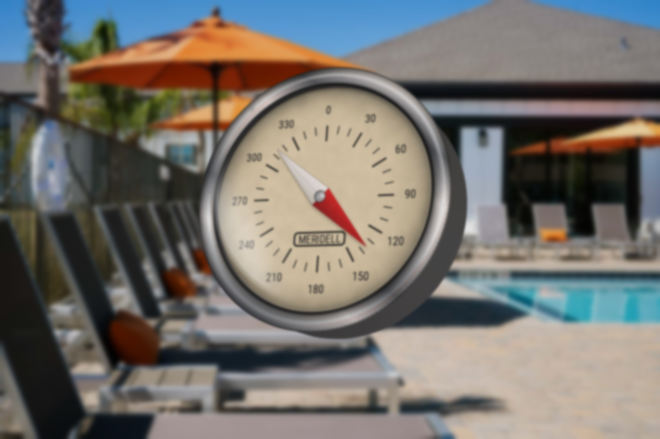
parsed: ° 135
